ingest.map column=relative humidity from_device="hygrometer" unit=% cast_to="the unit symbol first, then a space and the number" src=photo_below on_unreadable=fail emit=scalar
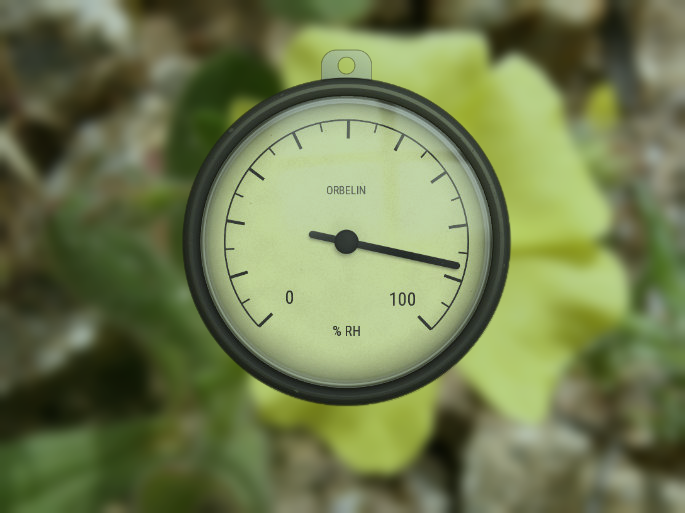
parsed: % 87.5
